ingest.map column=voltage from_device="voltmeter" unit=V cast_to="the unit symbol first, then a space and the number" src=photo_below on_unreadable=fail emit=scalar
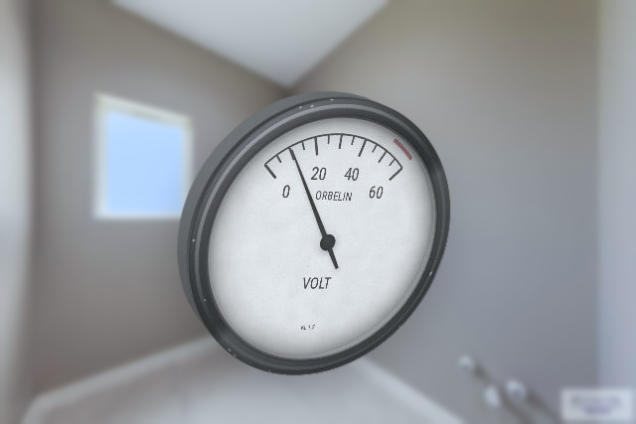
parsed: V 10
